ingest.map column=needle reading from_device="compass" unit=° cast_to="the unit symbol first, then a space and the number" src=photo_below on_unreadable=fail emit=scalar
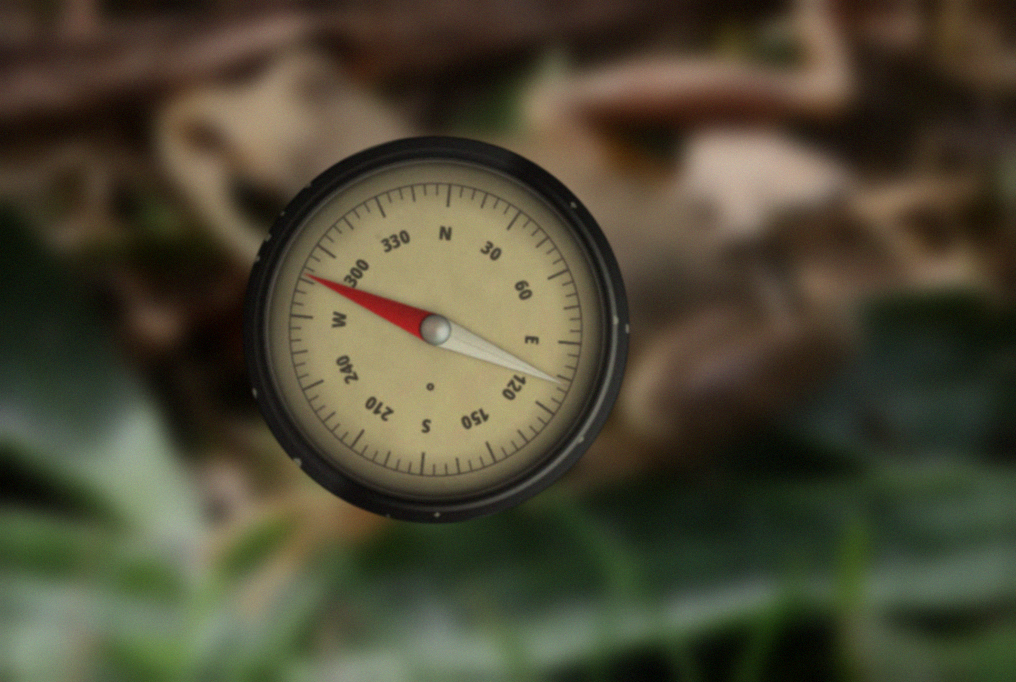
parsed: ° 287.5
